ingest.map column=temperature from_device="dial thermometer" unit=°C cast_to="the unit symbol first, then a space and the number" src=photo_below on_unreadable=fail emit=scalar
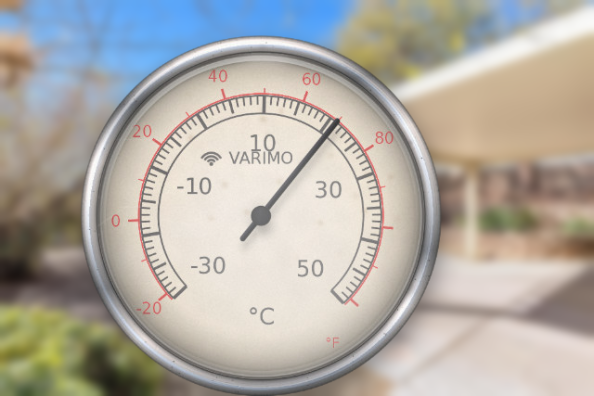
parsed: °C 21
